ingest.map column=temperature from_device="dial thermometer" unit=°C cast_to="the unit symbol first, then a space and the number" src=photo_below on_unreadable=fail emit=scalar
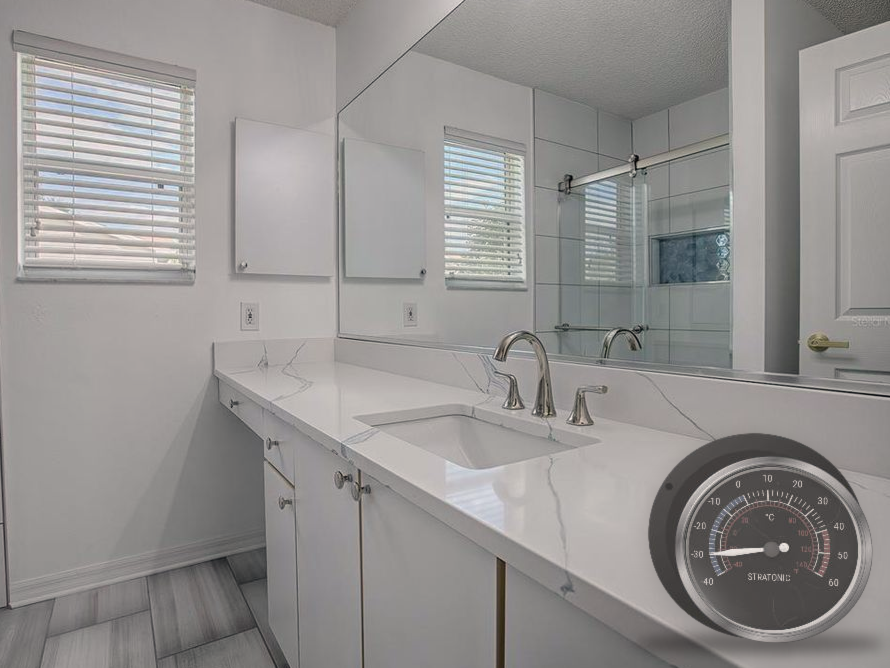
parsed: °C -30
